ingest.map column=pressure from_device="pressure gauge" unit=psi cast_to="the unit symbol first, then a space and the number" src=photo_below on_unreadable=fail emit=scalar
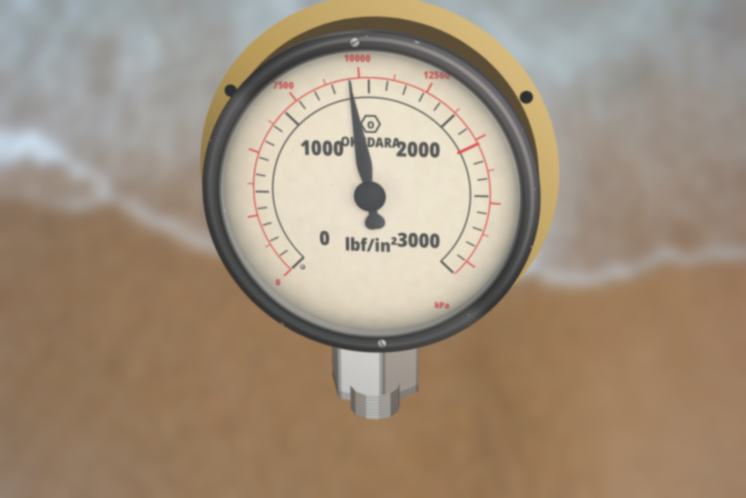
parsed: psi 1400
